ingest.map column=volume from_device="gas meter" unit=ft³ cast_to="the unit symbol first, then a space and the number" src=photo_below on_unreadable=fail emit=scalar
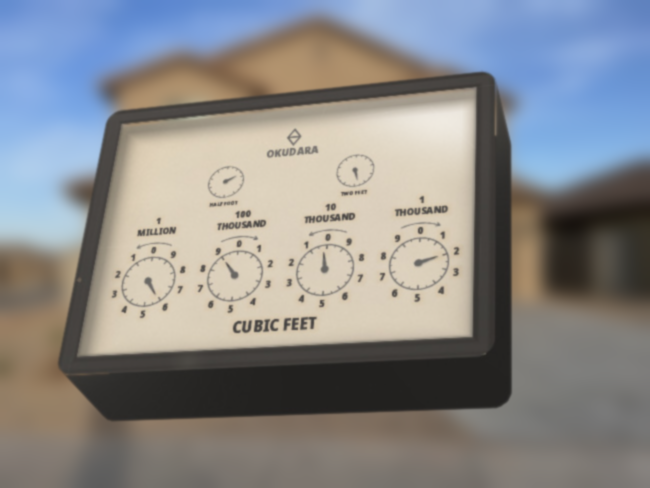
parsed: ft³ 590200
